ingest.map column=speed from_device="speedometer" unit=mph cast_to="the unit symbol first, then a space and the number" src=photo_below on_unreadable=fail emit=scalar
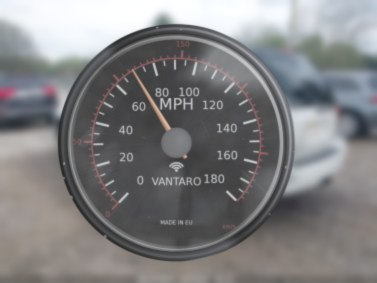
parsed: mph 70
